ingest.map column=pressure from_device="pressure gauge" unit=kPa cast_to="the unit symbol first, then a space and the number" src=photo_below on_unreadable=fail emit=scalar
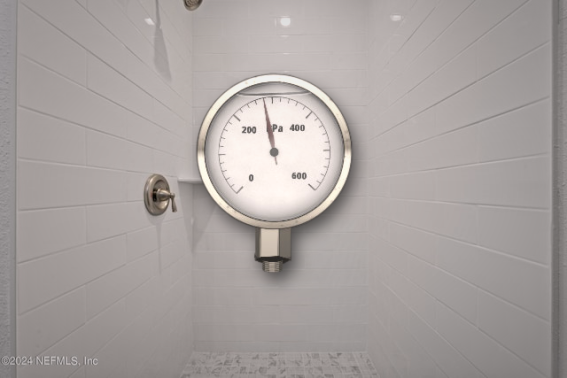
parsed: kPa 280
